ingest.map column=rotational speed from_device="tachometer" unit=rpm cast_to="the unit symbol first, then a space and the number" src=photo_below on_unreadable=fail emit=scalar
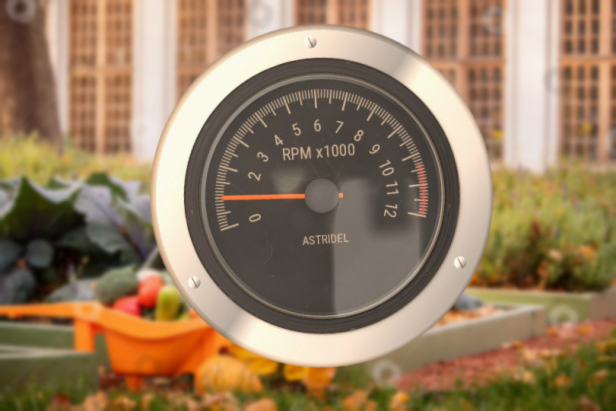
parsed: rpm 1000
